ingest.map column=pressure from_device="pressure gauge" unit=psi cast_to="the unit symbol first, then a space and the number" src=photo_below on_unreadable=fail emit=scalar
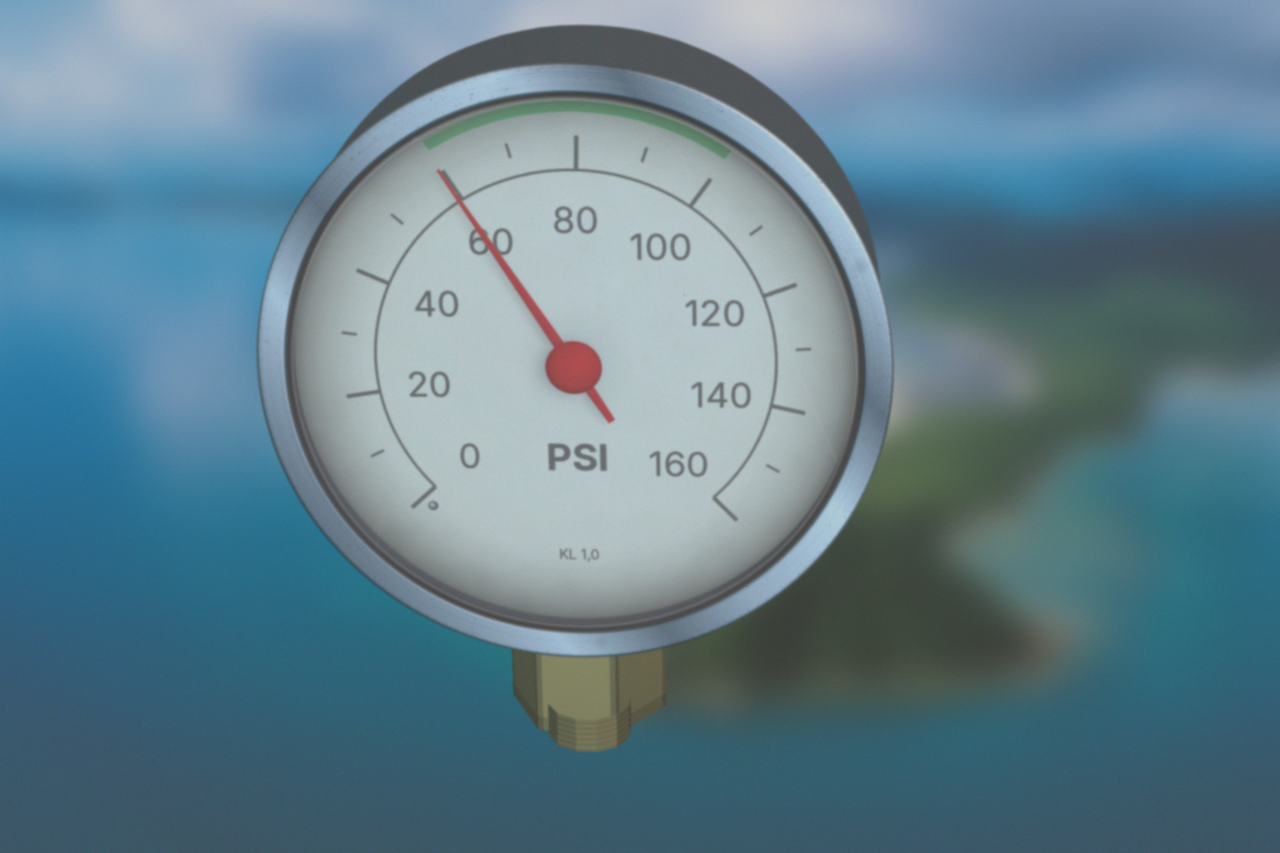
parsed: psi 60
